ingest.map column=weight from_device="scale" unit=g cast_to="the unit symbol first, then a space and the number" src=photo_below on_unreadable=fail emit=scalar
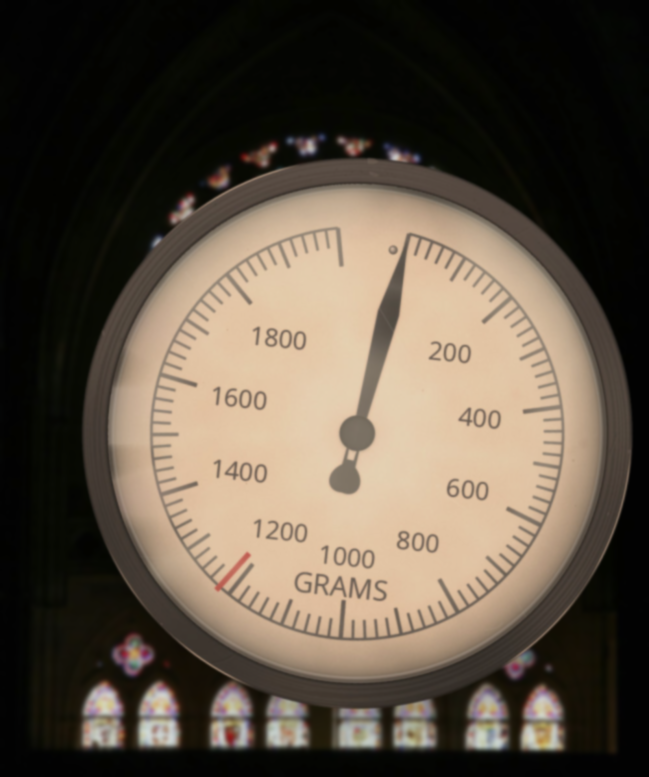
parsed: g 0
